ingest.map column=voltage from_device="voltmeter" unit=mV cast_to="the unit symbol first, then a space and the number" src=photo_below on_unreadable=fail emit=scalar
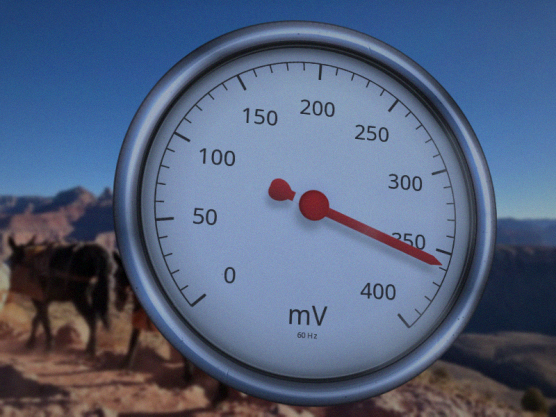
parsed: mV 360
